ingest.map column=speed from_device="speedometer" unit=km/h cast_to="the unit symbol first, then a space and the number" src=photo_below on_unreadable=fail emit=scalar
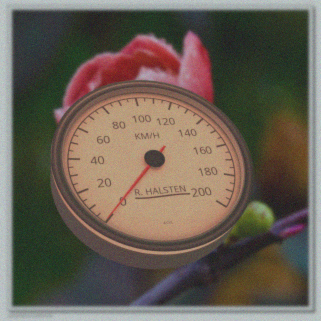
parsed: km/h 0
